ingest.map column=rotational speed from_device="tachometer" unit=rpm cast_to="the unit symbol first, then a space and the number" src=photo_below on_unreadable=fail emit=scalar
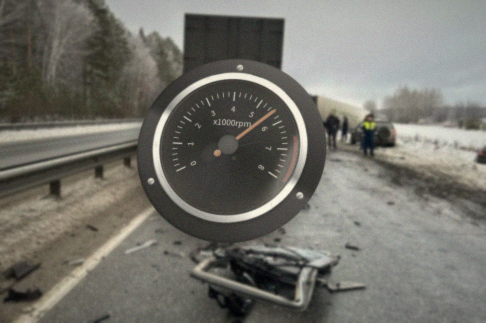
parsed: rpm 5600
